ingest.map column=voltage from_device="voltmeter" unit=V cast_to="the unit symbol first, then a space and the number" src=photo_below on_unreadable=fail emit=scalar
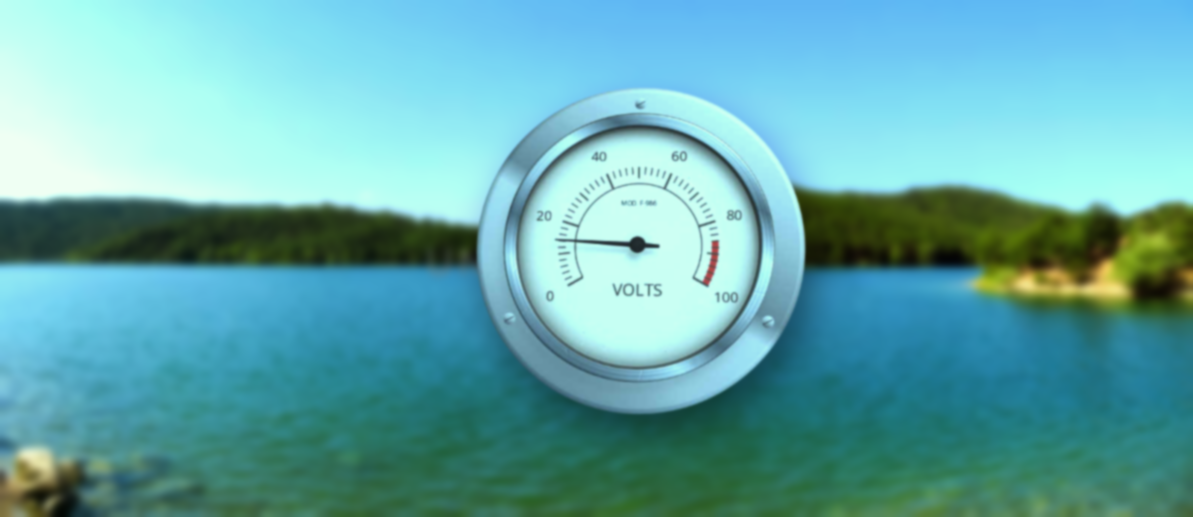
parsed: V 14
